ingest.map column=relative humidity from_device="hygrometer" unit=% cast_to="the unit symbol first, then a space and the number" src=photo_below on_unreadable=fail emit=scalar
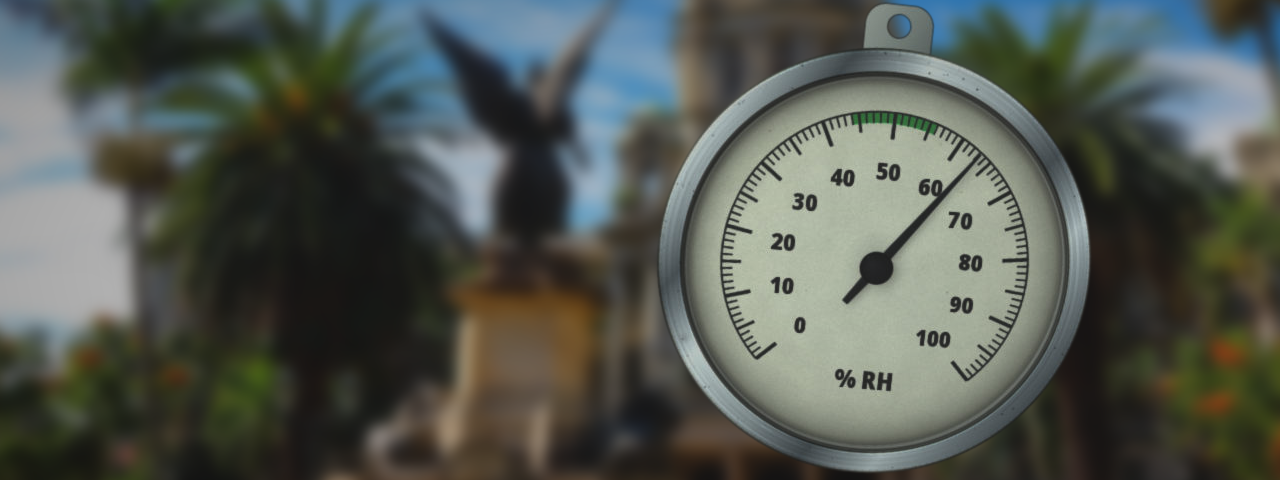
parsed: % 63
